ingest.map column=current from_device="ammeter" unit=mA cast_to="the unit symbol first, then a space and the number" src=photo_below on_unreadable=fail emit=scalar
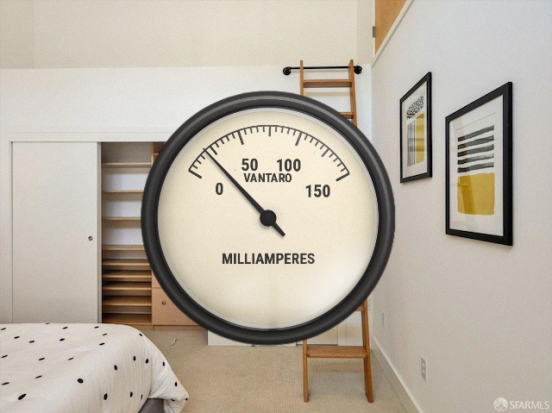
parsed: mA 20
